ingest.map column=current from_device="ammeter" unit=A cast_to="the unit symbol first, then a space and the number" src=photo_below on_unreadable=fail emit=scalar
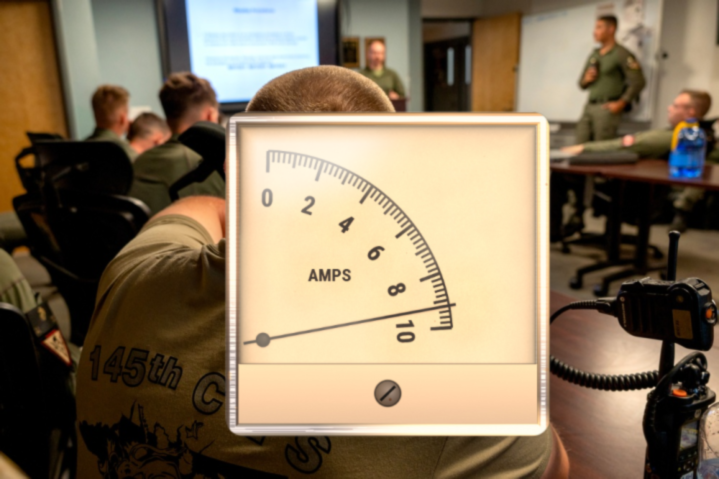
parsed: A 9.2
